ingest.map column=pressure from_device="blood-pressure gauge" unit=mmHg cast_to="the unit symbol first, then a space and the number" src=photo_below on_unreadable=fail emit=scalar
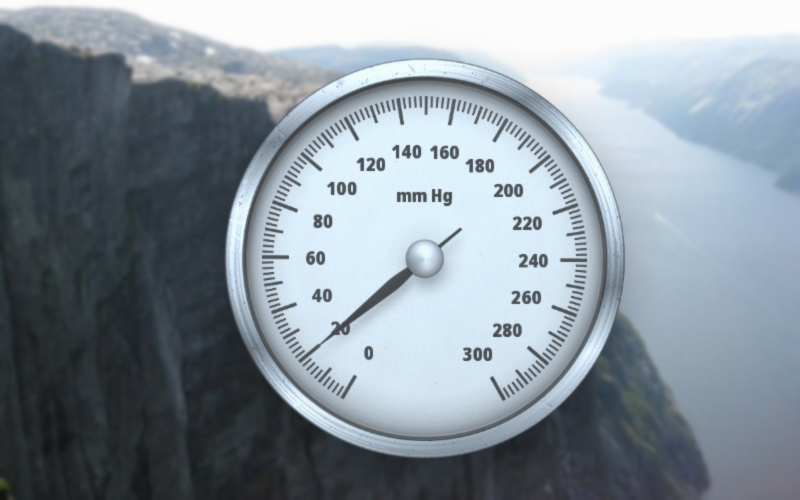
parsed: mmHg 20
